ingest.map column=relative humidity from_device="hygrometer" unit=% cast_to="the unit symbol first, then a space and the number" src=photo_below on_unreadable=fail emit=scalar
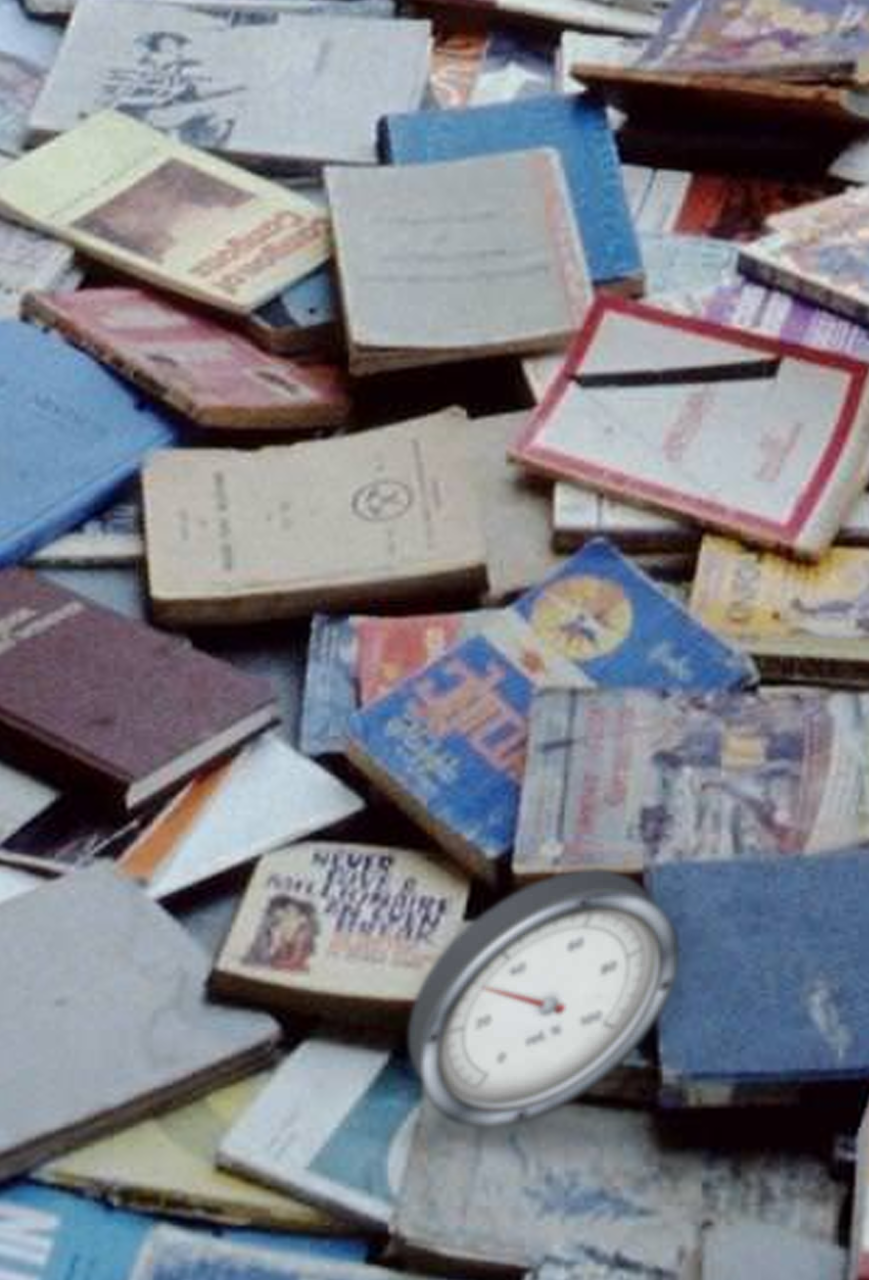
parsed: % 32
